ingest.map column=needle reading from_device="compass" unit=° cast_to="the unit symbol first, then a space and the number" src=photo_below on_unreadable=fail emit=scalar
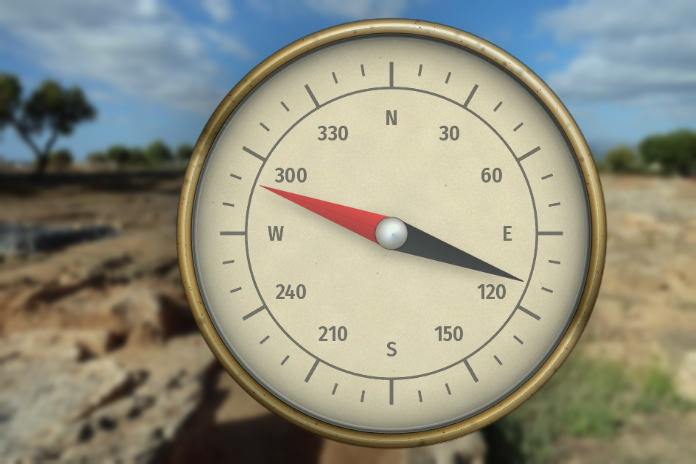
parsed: ° 290
